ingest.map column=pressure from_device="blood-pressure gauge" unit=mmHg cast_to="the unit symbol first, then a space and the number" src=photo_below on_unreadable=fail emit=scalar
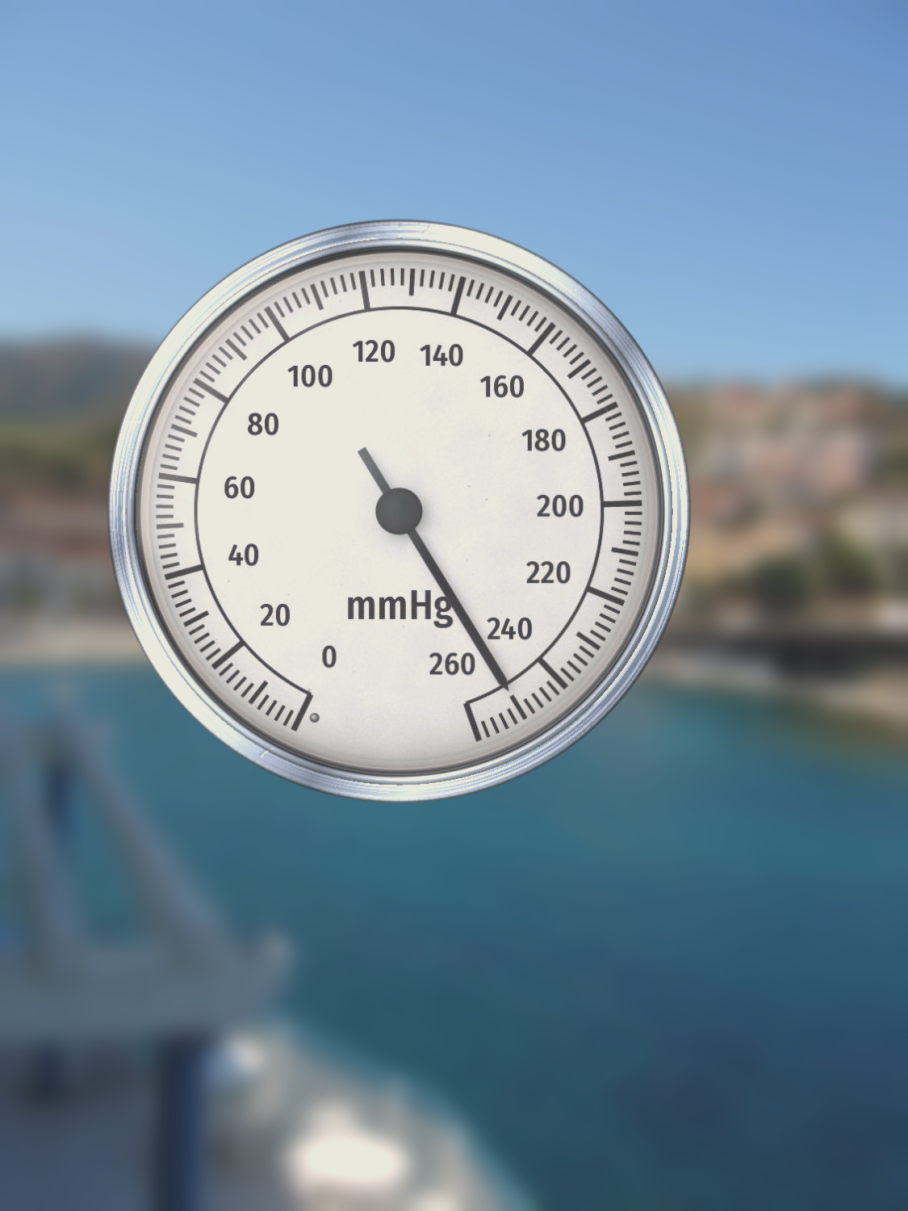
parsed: mmHg 250
